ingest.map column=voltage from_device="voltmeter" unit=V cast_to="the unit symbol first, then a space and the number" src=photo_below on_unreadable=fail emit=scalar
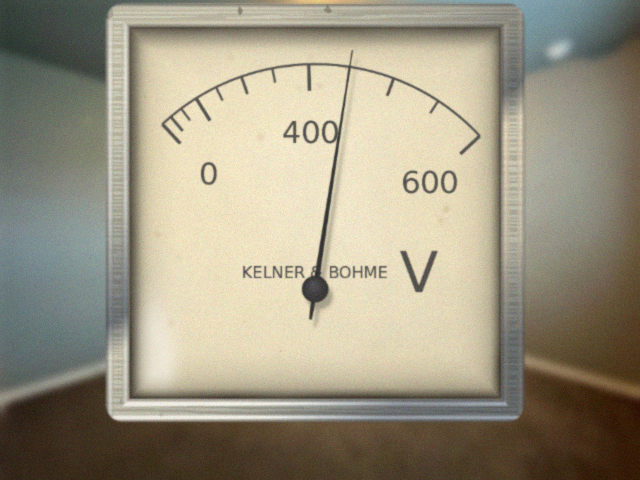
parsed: V 450
